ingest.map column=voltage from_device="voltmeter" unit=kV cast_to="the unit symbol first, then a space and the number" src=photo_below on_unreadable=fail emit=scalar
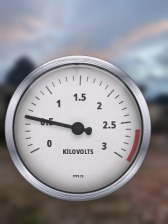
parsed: kV 0.5
